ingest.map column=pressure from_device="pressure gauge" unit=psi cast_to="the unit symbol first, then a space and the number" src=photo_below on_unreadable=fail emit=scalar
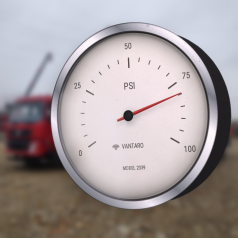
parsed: psi 80
